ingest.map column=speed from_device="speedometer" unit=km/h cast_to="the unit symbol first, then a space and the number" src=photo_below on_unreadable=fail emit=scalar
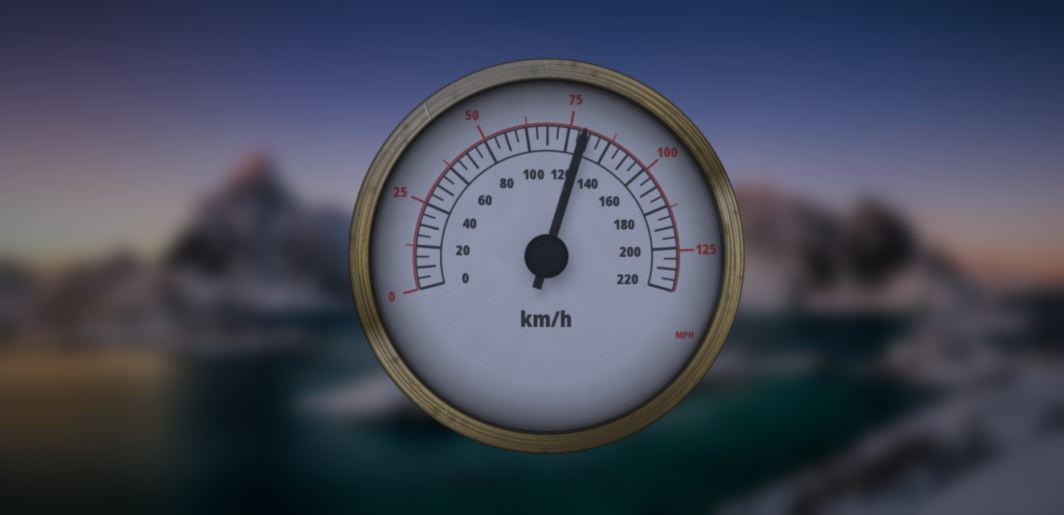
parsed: km/h 127.5
